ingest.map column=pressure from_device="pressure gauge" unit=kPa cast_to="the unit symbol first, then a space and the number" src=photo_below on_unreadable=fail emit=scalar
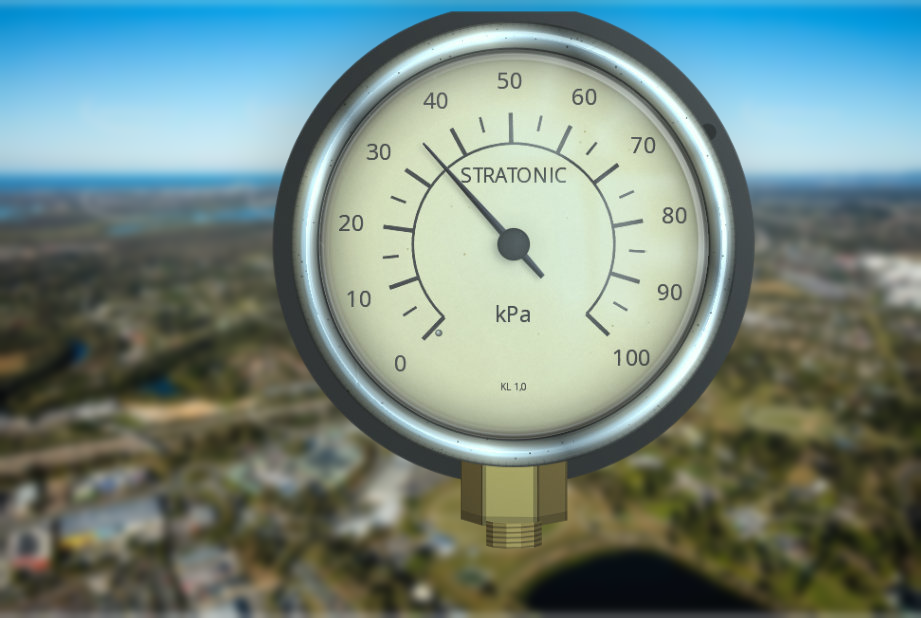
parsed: kPa 35
